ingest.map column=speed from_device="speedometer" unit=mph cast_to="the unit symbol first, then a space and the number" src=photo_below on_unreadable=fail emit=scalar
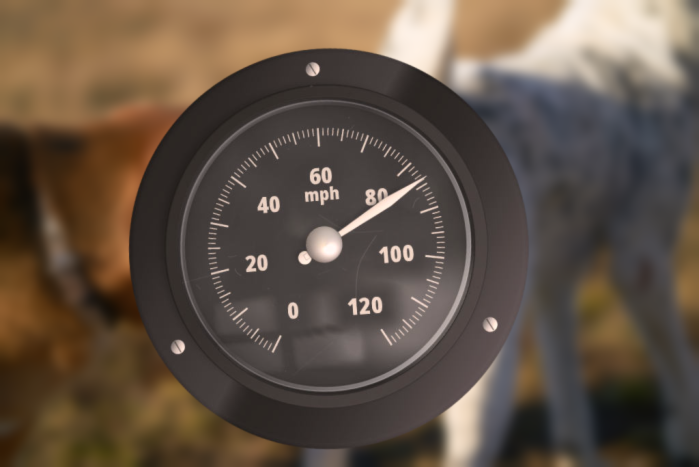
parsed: mph 84
